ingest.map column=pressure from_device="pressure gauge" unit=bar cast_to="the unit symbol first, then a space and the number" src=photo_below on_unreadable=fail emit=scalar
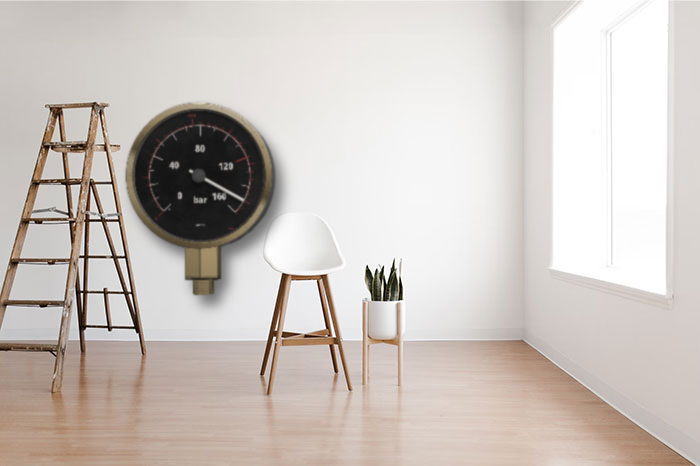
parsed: bar 150
